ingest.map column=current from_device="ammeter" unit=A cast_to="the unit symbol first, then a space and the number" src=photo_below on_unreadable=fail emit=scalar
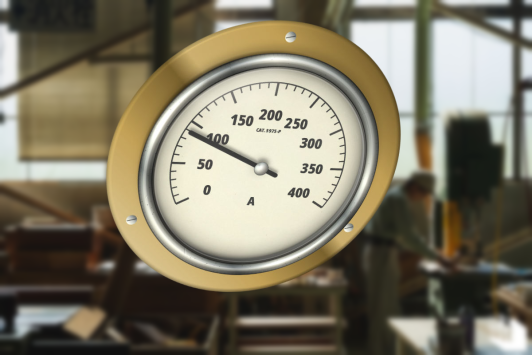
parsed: A 90
